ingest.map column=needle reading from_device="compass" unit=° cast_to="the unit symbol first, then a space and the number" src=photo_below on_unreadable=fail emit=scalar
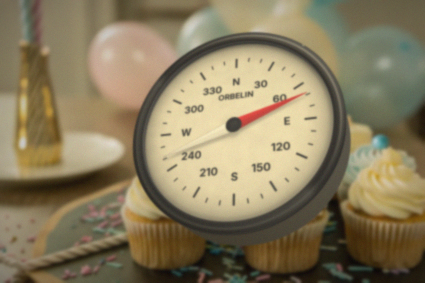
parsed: ° 70
